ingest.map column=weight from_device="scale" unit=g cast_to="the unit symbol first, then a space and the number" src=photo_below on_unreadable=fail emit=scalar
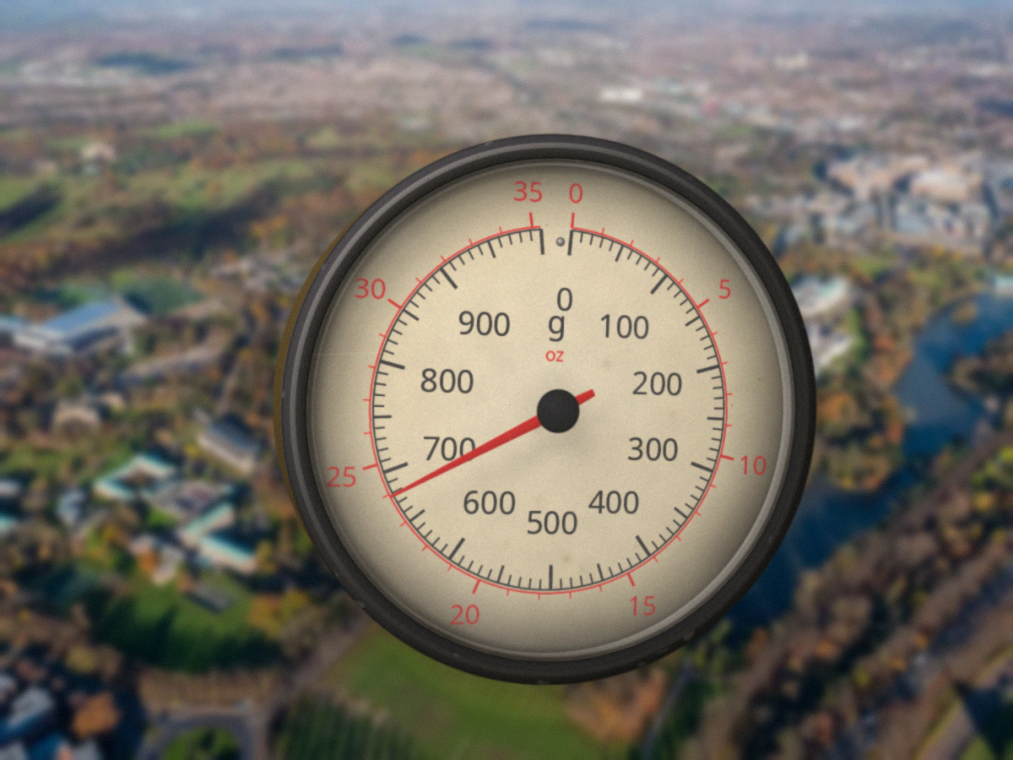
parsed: g 680
